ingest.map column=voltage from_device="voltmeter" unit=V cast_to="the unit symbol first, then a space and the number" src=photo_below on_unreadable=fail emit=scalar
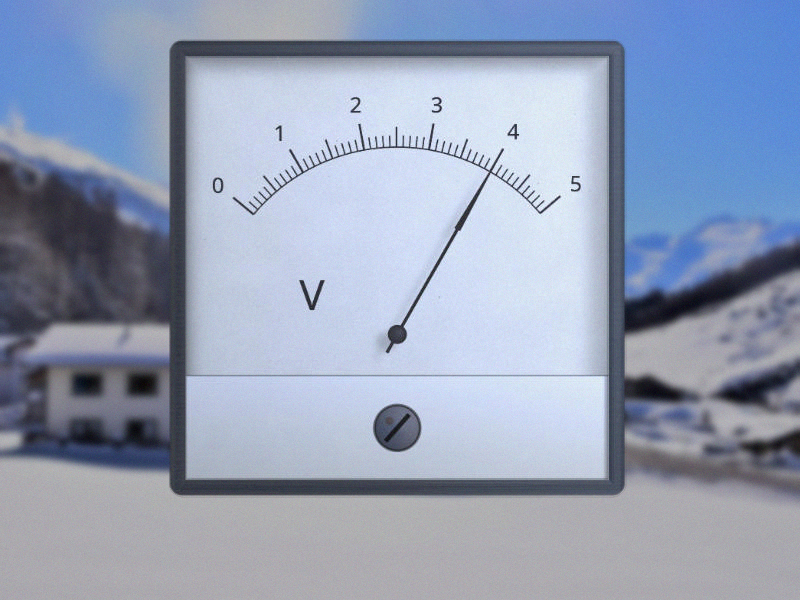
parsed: V 4
